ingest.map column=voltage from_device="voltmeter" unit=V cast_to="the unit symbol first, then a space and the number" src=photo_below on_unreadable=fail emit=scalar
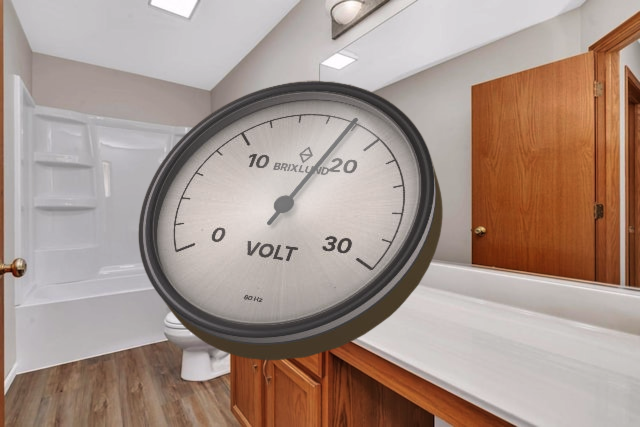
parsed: V 18
